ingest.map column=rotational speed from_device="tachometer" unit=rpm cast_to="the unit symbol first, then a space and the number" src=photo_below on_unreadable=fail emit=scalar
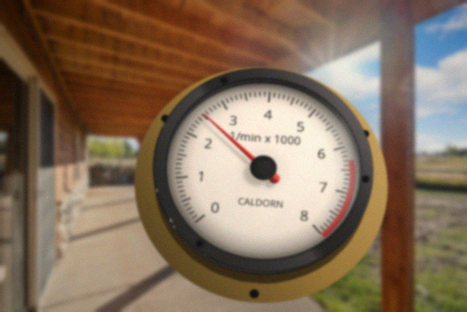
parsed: rpm 2500
